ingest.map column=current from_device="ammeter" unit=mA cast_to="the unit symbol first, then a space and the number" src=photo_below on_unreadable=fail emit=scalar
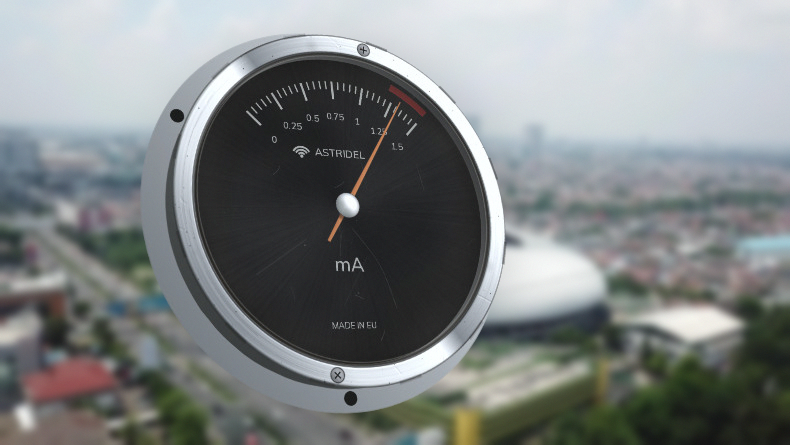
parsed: mA 1.3
